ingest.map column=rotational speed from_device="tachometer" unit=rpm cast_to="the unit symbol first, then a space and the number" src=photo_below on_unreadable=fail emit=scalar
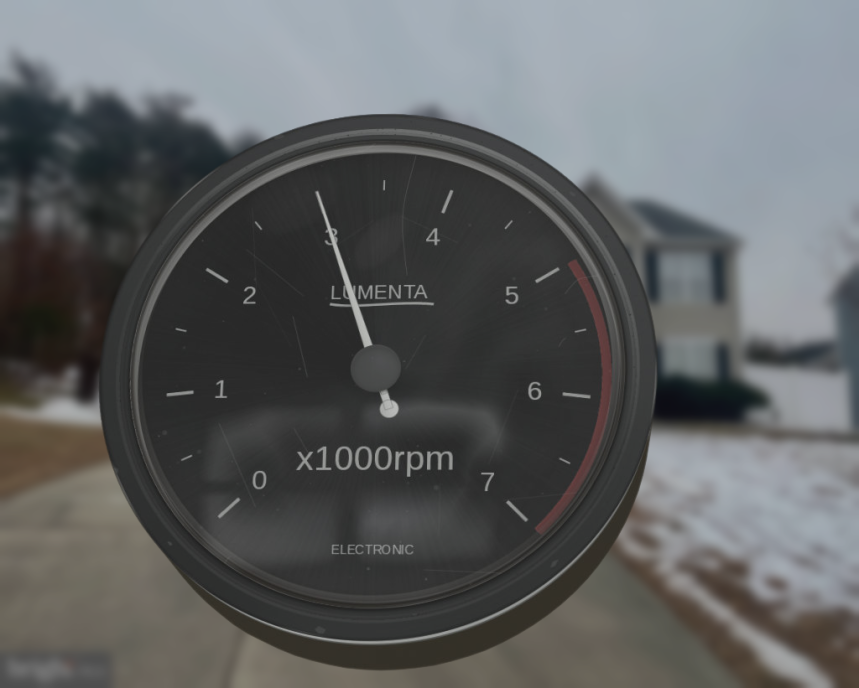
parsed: rpm 3000
